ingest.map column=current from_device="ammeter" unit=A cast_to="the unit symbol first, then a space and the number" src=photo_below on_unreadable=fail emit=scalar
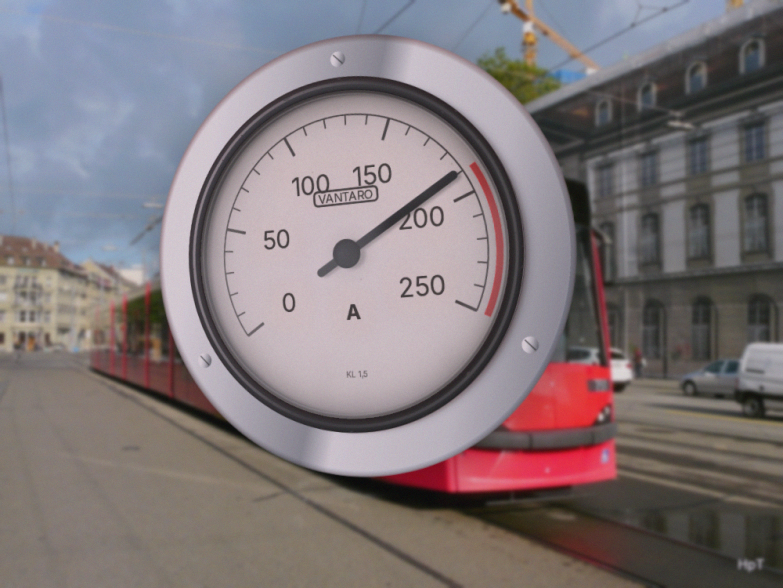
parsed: A 190
